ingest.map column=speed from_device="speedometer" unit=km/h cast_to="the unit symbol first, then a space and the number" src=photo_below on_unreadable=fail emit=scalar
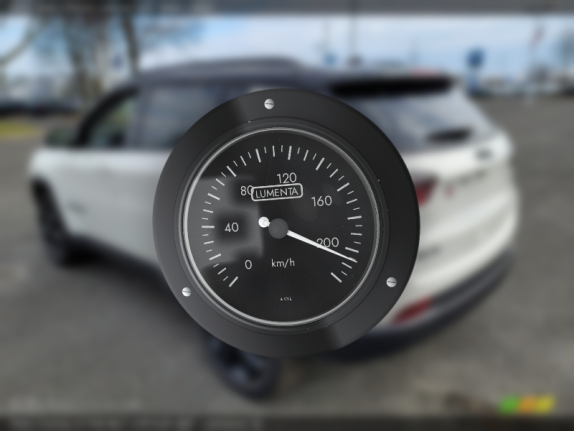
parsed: km/h 205
